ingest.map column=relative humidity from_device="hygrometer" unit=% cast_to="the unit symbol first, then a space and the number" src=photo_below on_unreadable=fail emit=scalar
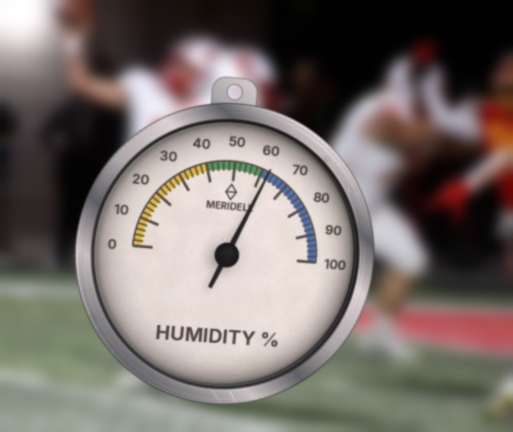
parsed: % 62
